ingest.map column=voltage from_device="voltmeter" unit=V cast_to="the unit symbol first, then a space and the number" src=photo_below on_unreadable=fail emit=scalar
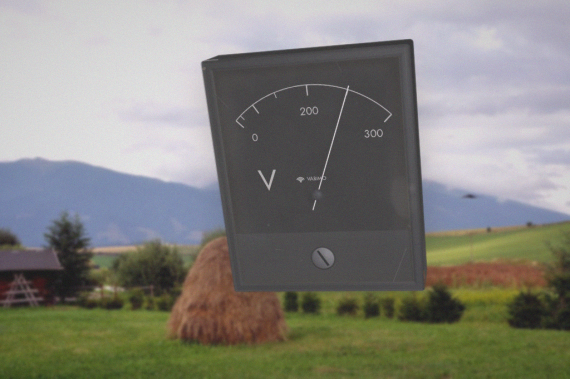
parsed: V 250
